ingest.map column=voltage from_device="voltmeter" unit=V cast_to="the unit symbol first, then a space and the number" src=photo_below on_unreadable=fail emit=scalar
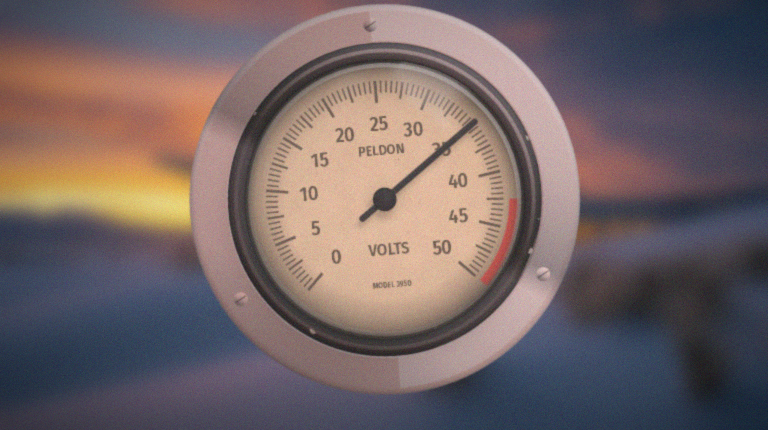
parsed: V 35
